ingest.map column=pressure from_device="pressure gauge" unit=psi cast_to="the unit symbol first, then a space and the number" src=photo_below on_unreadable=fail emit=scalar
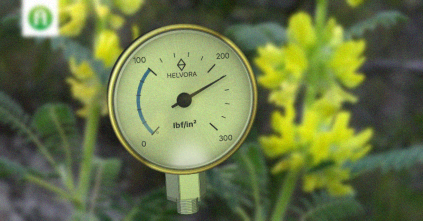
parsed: psi 220
